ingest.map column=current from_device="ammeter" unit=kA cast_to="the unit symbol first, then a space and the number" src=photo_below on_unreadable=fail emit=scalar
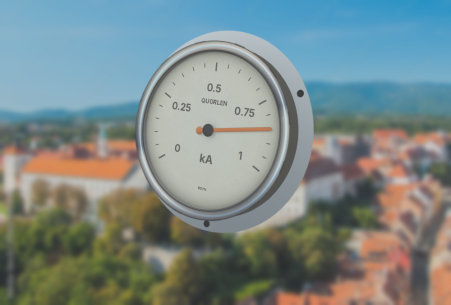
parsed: kA 0.85
